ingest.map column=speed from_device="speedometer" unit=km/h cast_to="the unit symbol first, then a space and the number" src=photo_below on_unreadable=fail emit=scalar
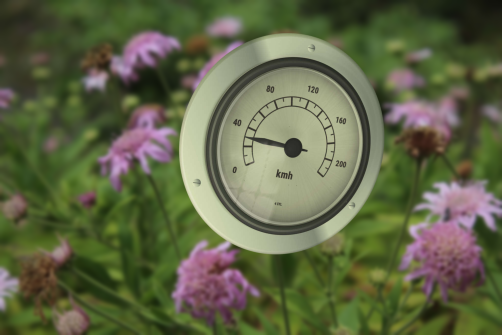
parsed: km/h 30
